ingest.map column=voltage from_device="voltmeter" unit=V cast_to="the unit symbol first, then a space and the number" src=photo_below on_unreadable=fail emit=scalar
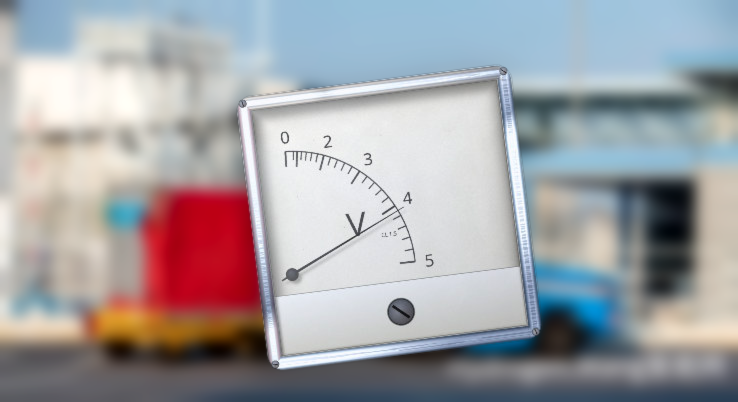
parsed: V 4.1
